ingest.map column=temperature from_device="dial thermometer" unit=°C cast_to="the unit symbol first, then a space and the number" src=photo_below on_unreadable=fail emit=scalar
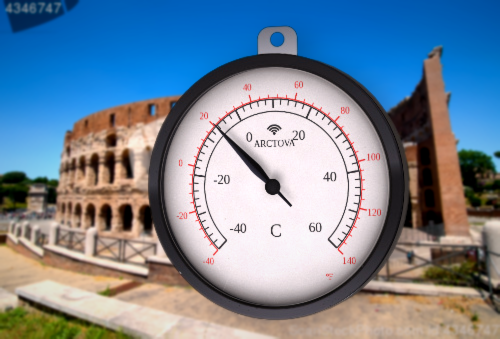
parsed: °C -6
